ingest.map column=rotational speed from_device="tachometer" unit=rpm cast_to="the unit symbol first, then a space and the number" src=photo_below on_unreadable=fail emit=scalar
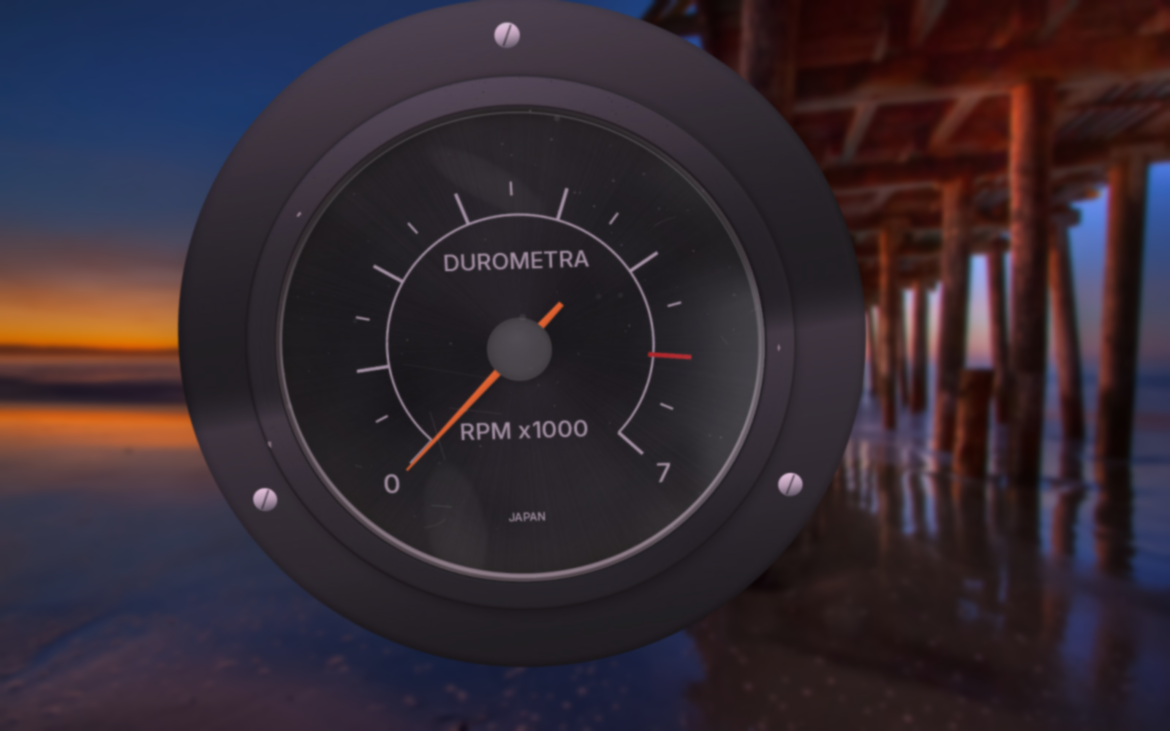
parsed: rpm 0
